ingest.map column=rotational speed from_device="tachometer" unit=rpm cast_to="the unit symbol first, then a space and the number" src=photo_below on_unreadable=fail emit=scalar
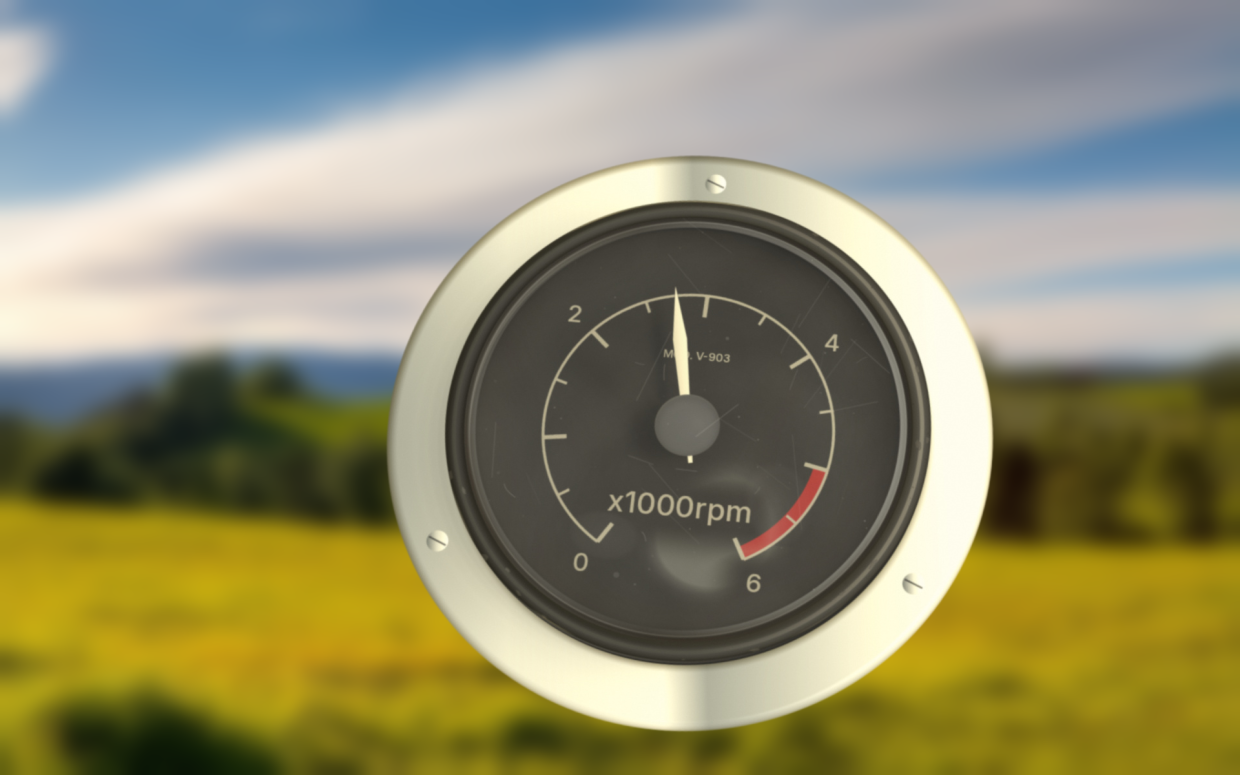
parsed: rpm 2750
